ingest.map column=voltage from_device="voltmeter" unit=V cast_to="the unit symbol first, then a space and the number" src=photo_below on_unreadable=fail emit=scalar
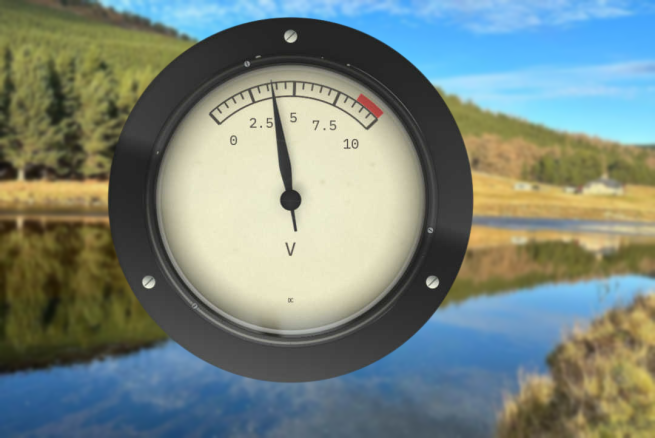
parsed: V 3.75
